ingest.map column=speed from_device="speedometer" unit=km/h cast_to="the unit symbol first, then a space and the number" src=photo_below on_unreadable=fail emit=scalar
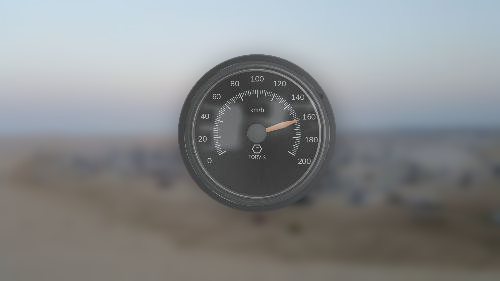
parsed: km/h 160
